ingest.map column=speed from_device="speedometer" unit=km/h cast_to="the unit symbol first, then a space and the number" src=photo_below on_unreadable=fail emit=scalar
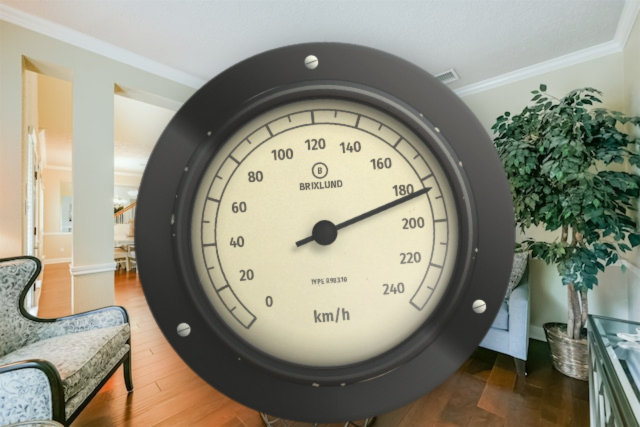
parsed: km/h 185
